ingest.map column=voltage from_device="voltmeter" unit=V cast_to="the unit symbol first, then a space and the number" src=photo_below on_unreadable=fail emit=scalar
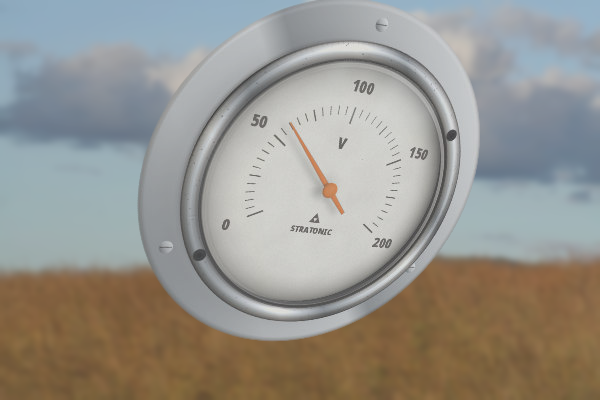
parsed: V 60
